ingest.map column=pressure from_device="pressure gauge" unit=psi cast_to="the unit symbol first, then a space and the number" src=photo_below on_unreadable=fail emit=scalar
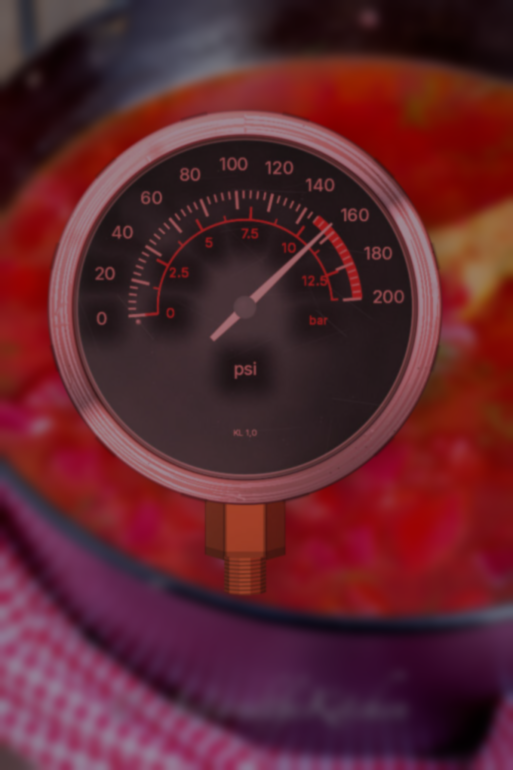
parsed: psi 156
